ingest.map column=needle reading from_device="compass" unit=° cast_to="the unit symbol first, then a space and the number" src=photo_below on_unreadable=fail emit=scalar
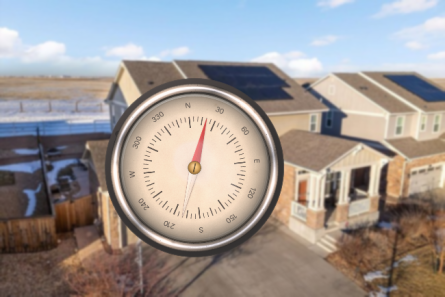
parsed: ° 20
